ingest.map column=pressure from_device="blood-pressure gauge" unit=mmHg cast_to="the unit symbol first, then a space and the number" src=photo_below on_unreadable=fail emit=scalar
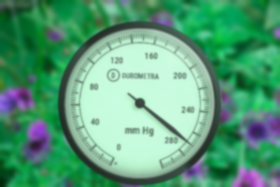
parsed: mmHg 270
